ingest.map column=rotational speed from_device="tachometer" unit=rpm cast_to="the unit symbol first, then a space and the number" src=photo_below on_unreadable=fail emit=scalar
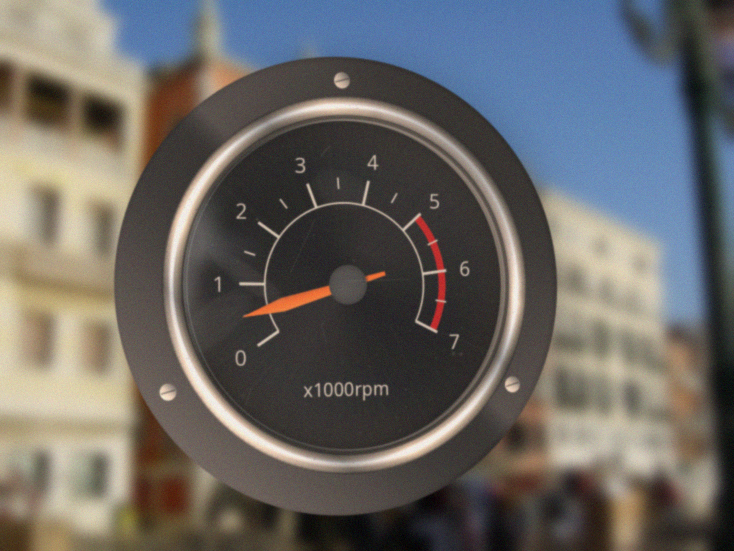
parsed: rpm 500
